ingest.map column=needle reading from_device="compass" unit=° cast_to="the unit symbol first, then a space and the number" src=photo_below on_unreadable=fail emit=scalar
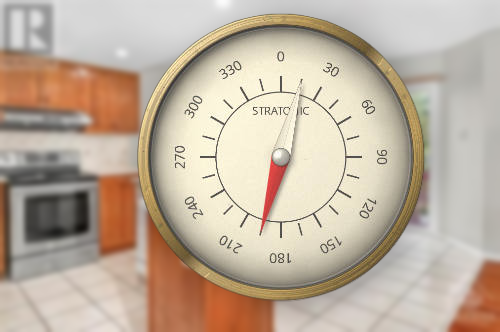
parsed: ° 195
